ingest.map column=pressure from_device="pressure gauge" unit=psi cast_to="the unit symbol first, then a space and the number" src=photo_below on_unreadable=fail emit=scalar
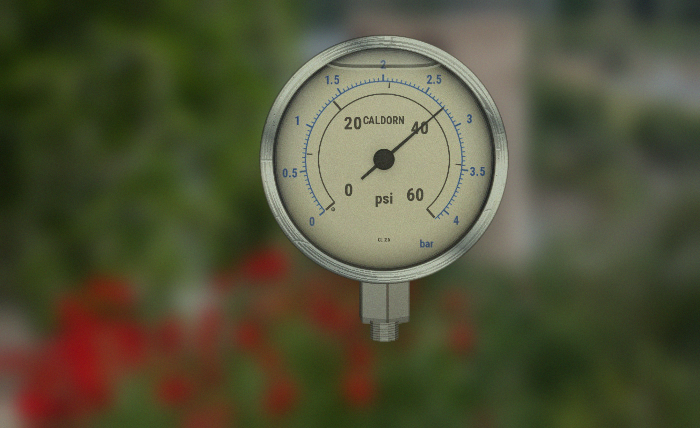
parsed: psi 40
